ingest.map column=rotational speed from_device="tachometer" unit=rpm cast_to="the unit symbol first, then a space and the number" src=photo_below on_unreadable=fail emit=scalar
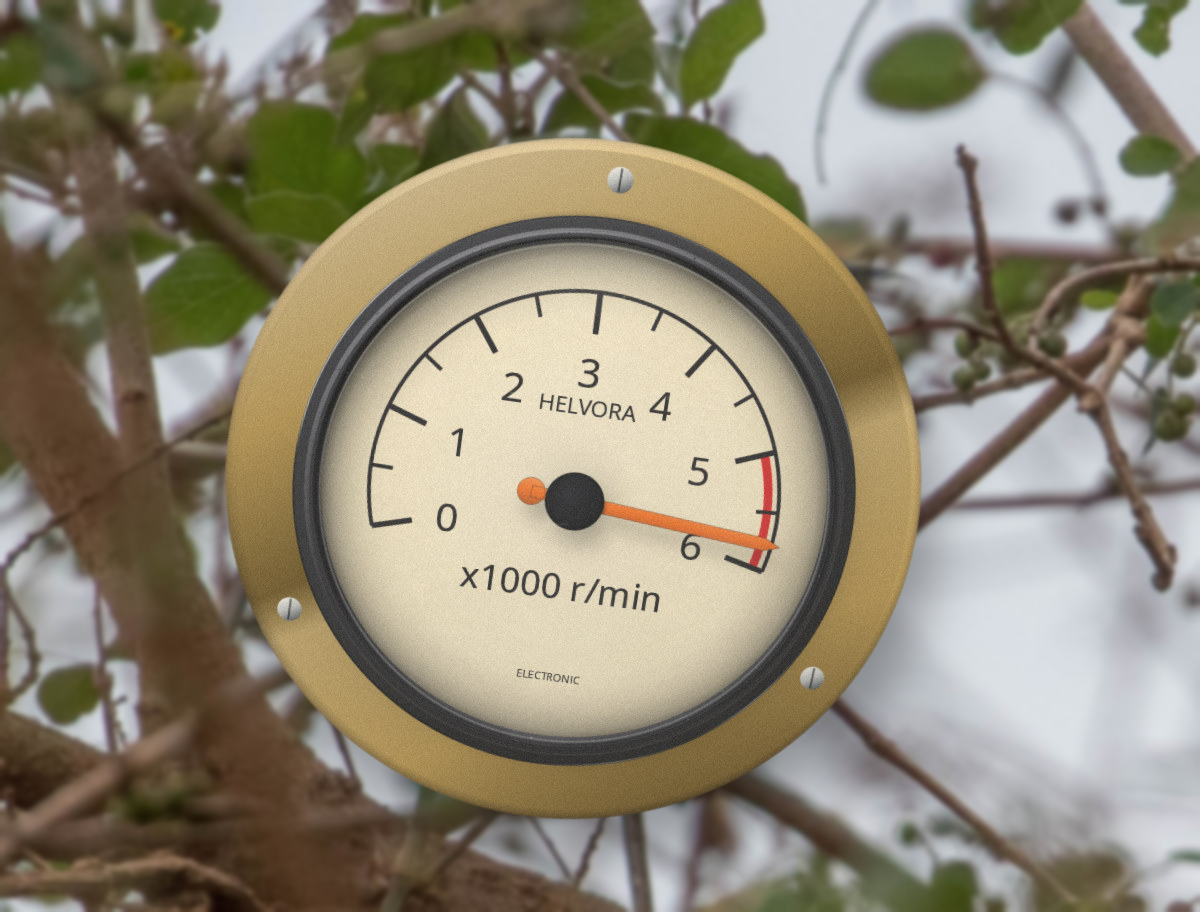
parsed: rpm 5750
